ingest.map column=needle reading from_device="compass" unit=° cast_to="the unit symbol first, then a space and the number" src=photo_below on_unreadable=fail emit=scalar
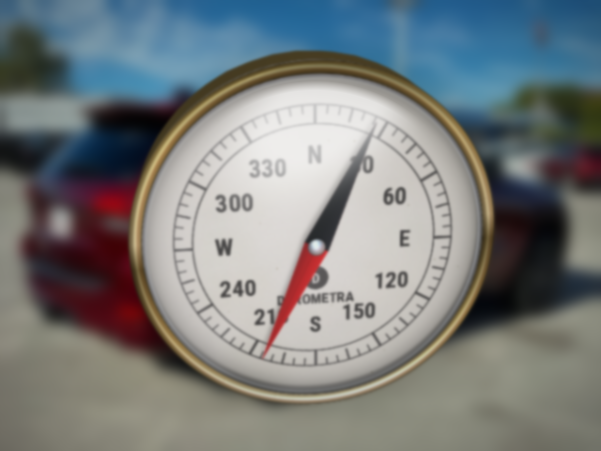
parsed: ° 205
